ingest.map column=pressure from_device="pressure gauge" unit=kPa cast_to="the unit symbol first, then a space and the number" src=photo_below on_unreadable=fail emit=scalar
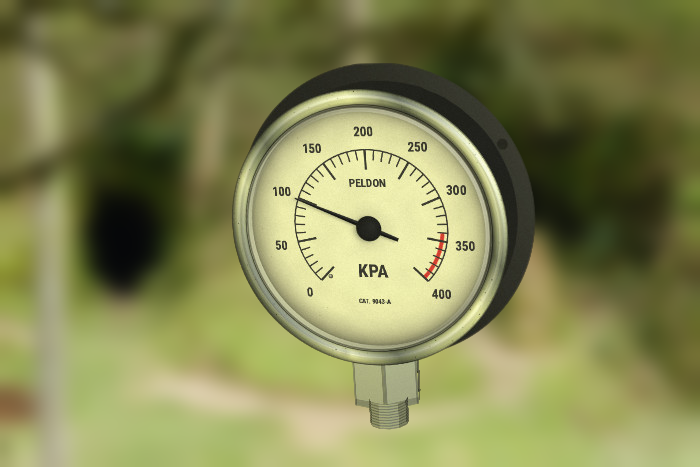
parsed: kPa 100
